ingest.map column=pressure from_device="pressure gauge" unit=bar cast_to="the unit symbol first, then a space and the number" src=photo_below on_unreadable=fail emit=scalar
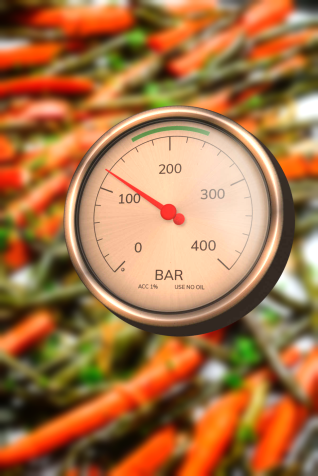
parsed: bar 120
